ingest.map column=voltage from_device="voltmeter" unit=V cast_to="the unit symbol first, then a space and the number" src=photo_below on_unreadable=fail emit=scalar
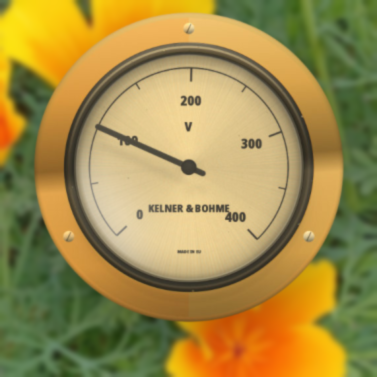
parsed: V 100
